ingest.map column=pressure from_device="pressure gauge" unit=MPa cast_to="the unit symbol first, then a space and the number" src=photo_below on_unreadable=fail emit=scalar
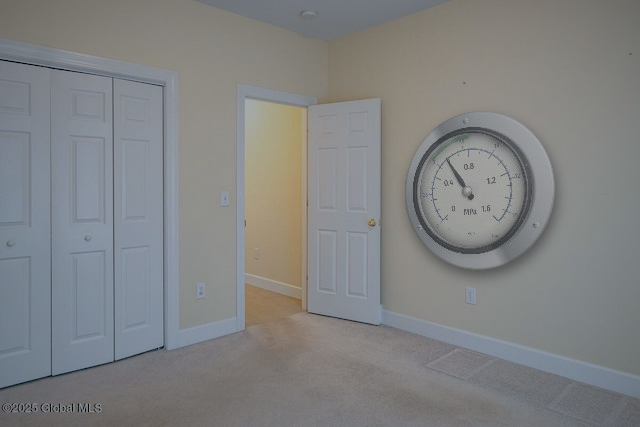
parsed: MPa 0.6
